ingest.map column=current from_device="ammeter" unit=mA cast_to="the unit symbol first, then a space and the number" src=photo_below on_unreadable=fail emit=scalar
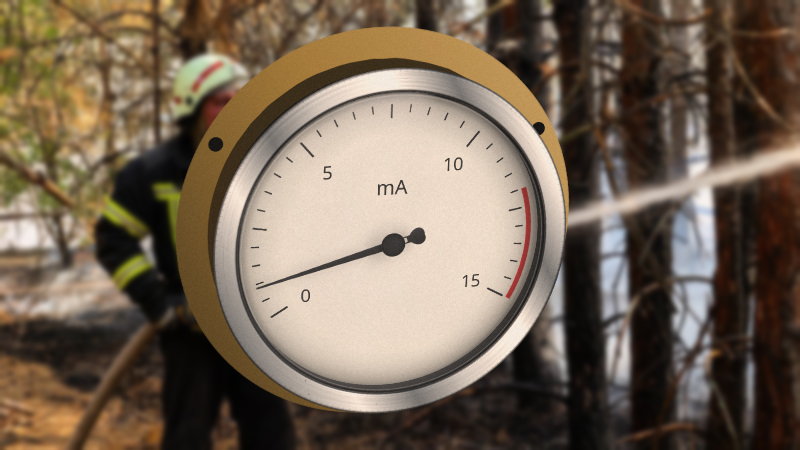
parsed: mA 1
